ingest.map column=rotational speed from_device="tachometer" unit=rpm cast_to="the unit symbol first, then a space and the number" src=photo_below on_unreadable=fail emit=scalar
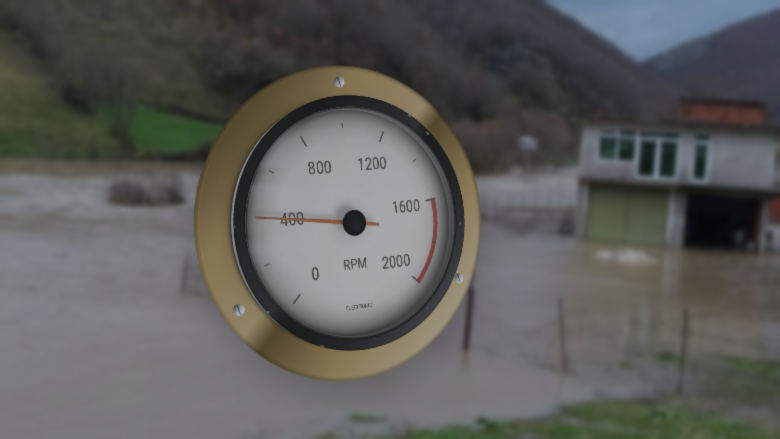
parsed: rpm 400
